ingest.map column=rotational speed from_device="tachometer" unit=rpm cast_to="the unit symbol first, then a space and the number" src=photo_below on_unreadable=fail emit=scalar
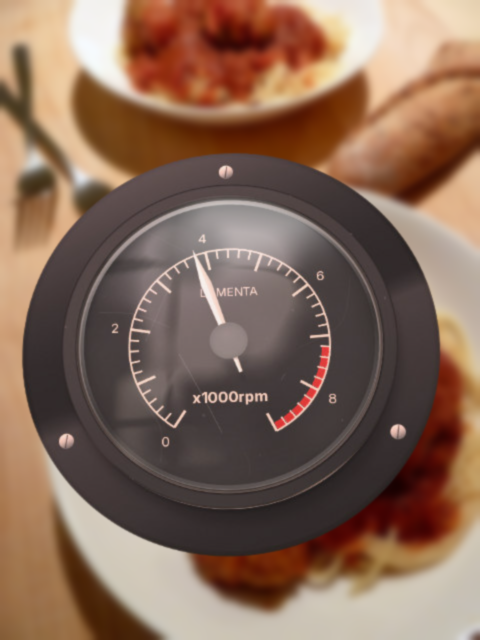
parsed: rpm 3800
